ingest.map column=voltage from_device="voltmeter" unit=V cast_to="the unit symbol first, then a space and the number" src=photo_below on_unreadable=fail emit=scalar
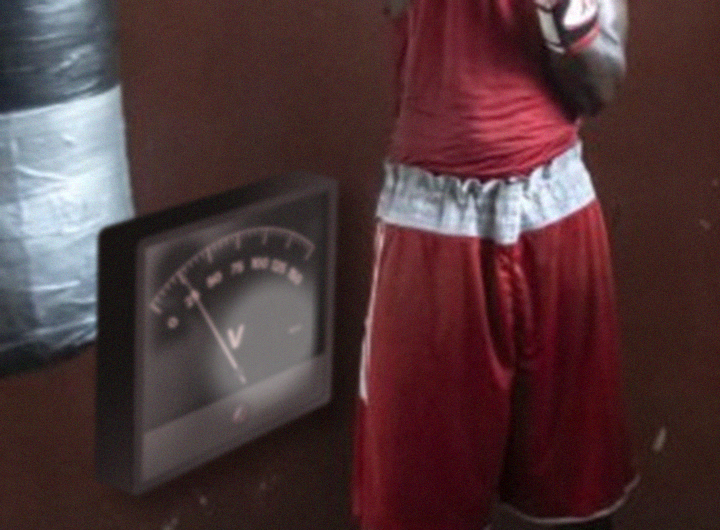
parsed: V 25
